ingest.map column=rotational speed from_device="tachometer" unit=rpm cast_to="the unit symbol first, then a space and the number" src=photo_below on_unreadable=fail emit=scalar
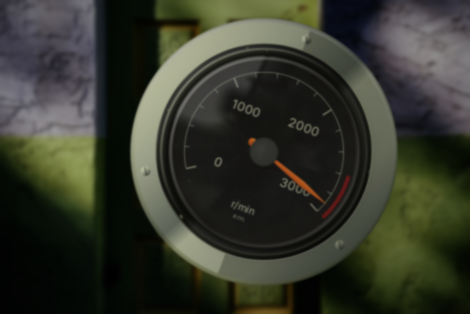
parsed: rpm 2900
